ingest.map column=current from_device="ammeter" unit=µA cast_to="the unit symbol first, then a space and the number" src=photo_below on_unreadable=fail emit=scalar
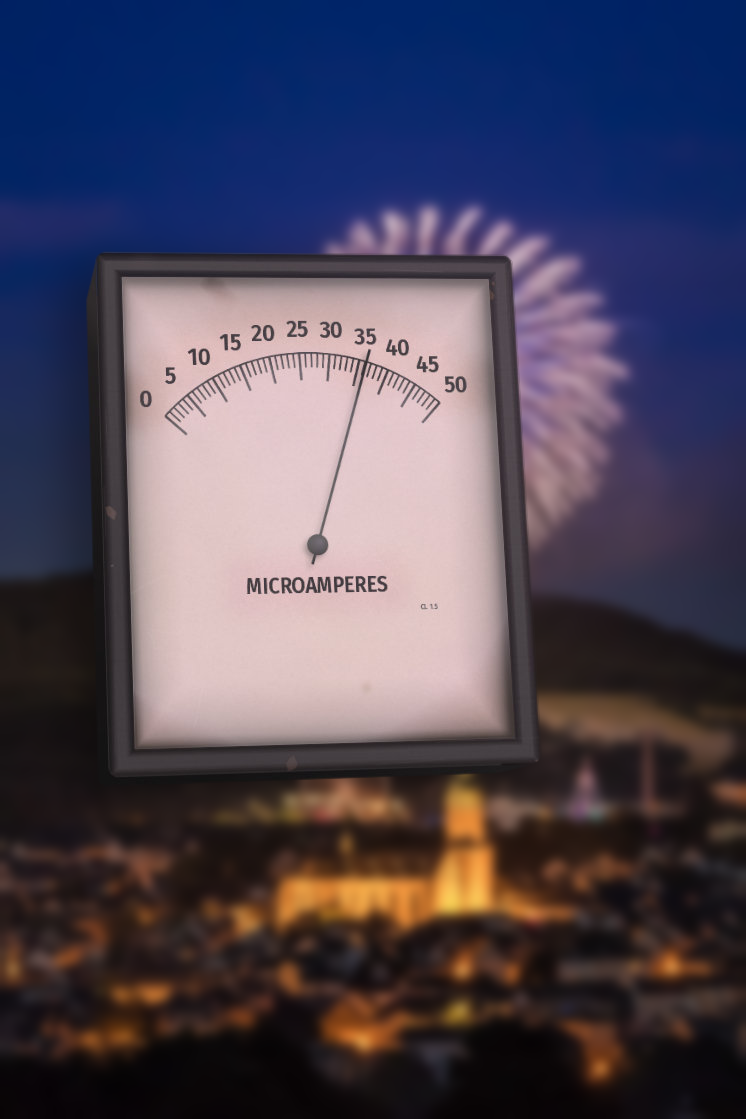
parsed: µA 36
